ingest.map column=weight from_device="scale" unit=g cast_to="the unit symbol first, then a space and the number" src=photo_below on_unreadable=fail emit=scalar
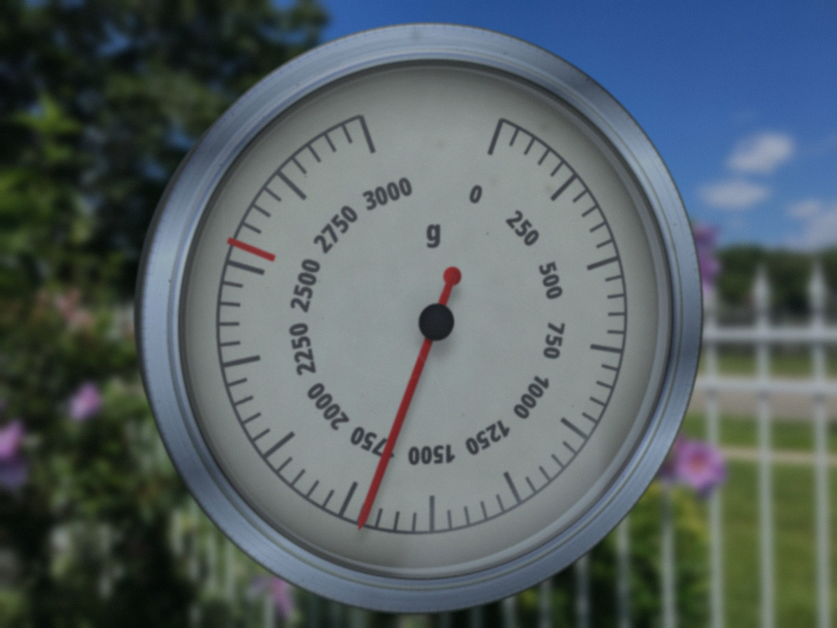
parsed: g 1700
